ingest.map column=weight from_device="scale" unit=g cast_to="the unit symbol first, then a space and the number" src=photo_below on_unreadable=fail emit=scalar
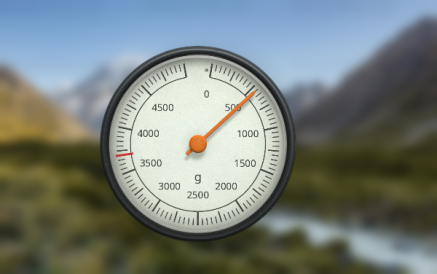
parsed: g 550
